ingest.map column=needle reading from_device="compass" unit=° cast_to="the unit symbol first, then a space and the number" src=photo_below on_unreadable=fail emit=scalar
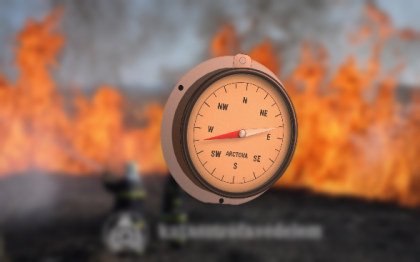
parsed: ° 255
